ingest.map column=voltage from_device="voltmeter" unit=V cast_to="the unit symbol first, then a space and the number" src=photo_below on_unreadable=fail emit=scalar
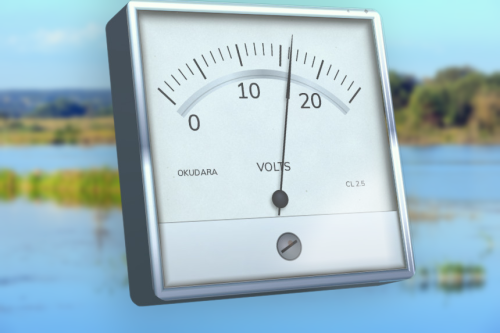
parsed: V 16
